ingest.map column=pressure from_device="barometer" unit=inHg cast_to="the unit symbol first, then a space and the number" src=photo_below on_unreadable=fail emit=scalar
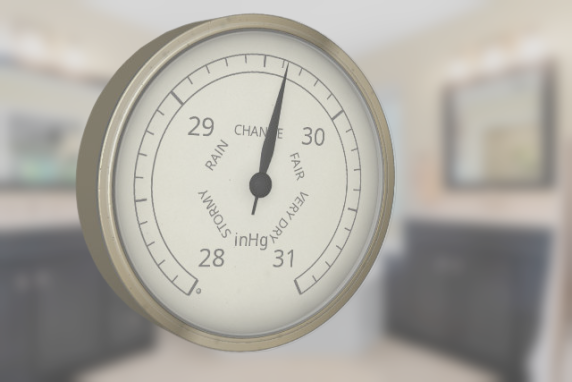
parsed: inHg 29.6
